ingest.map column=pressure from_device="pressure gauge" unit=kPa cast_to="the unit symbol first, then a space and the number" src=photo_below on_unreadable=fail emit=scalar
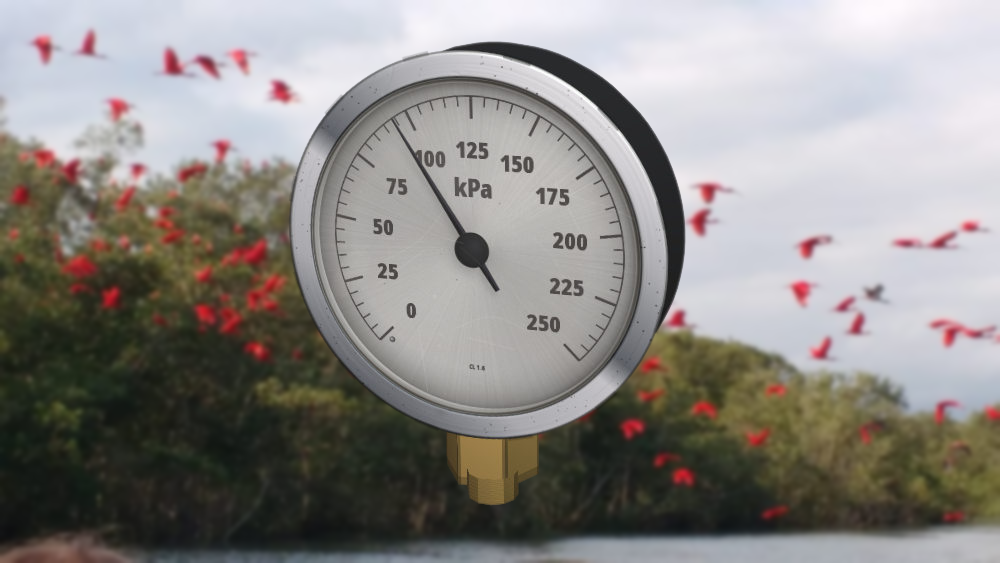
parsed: kPa 95
